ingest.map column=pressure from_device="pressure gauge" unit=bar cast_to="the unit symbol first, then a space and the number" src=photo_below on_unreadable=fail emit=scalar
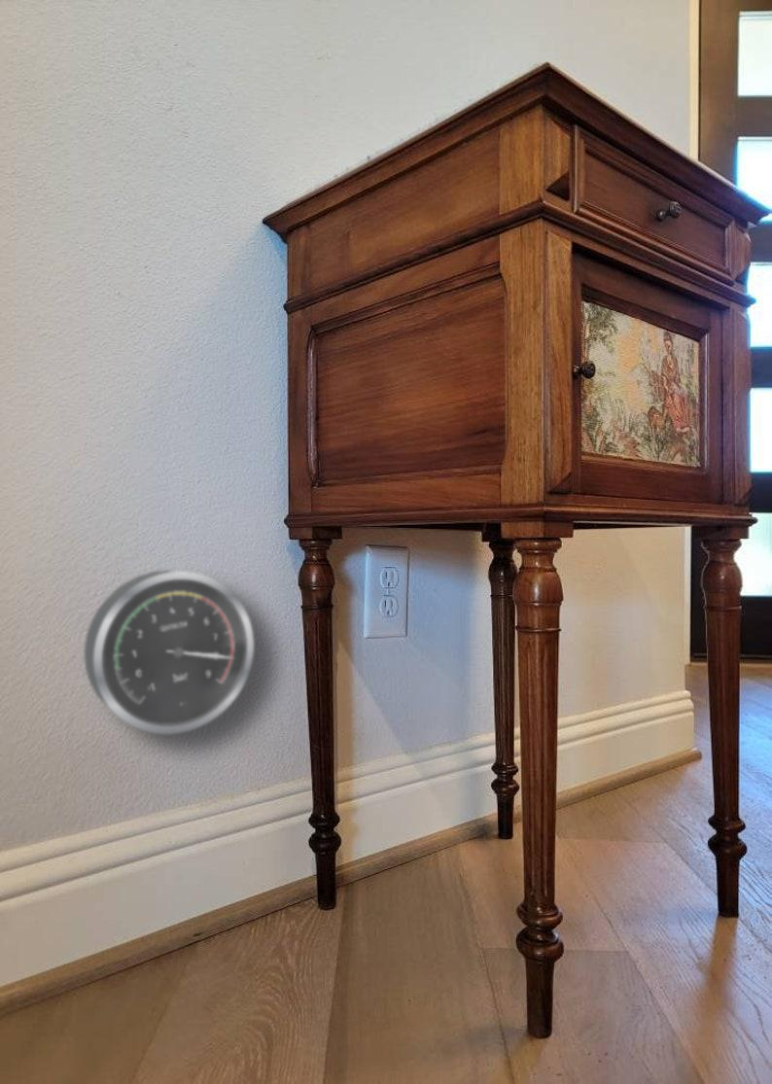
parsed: bar 8
